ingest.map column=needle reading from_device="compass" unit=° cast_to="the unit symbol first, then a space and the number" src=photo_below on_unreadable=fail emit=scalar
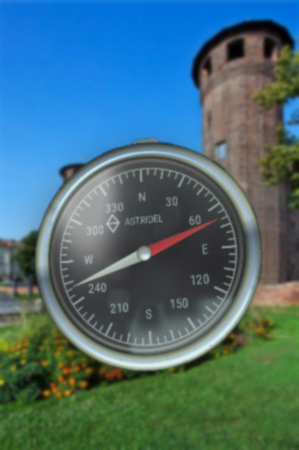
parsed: ° 70
